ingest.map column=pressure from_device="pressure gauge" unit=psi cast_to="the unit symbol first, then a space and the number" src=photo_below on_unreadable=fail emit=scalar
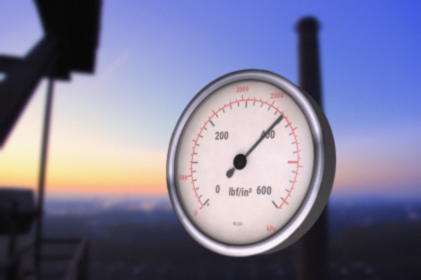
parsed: psi 400
